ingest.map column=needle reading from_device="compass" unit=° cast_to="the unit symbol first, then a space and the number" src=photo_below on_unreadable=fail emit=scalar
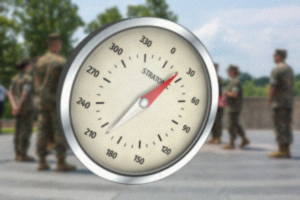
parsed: ° 20
